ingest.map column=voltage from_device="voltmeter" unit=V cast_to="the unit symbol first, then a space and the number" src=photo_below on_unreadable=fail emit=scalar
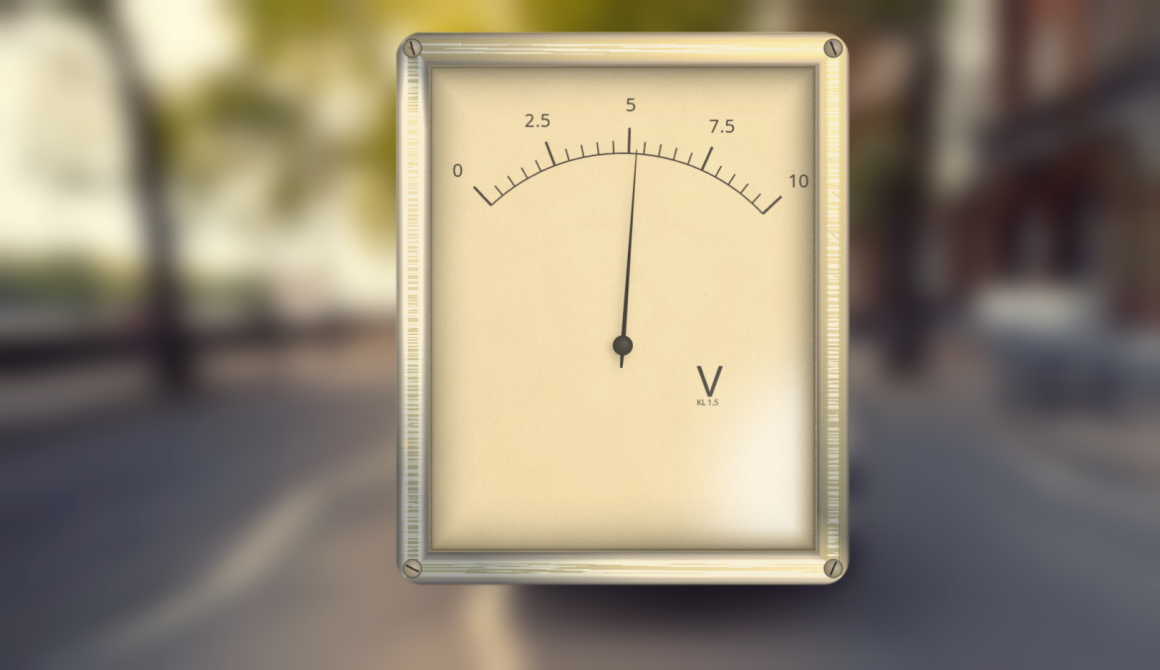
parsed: V 5.25
